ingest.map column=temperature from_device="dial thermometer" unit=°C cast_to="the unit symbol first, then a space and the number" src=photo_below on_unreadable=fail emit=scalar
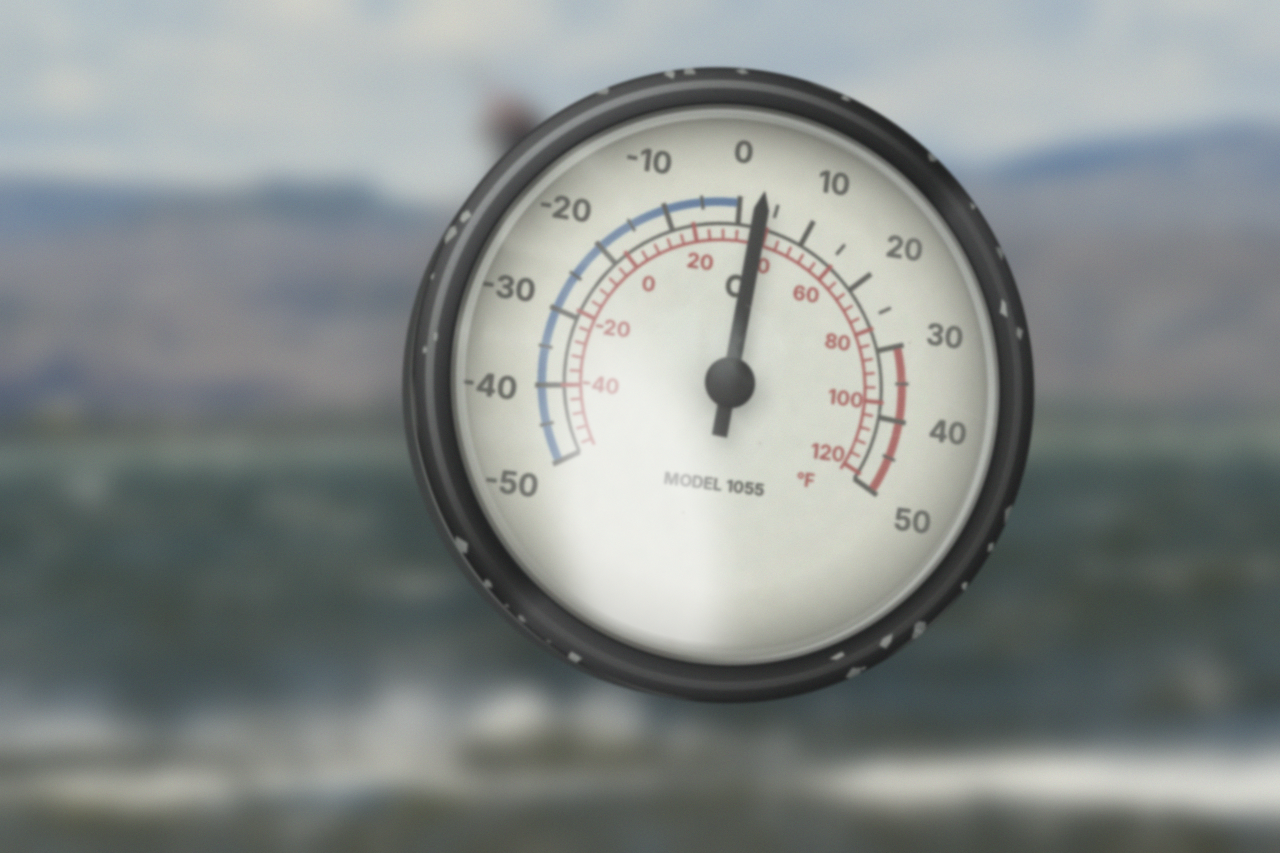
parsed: °C 2.5
